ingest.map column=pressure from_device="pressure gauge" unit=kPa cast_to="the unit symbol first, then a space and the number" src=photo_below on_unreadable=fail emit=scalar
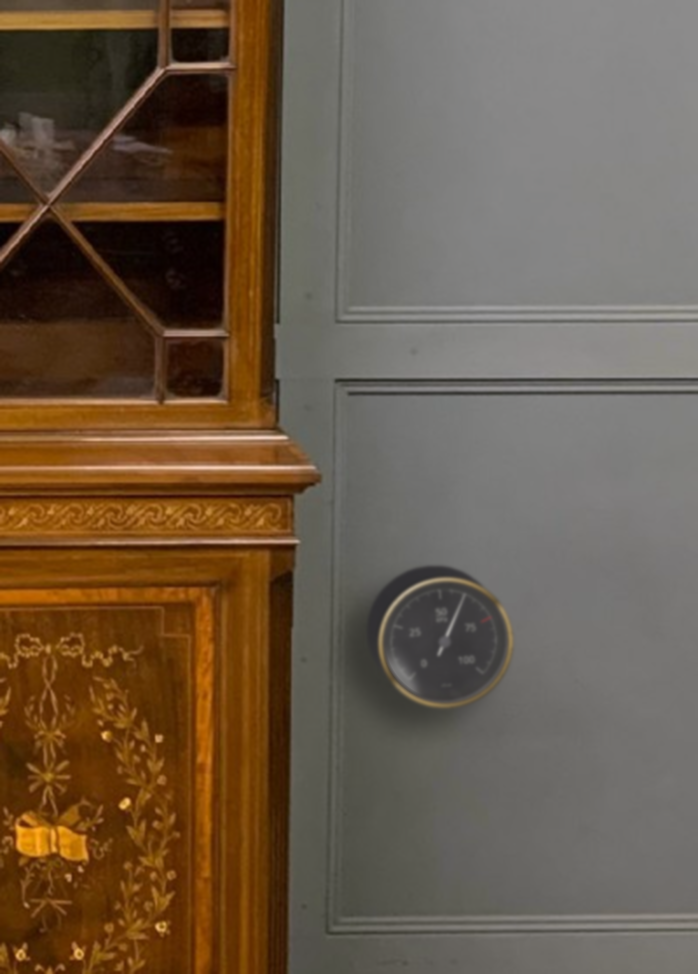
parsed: kPa 60
